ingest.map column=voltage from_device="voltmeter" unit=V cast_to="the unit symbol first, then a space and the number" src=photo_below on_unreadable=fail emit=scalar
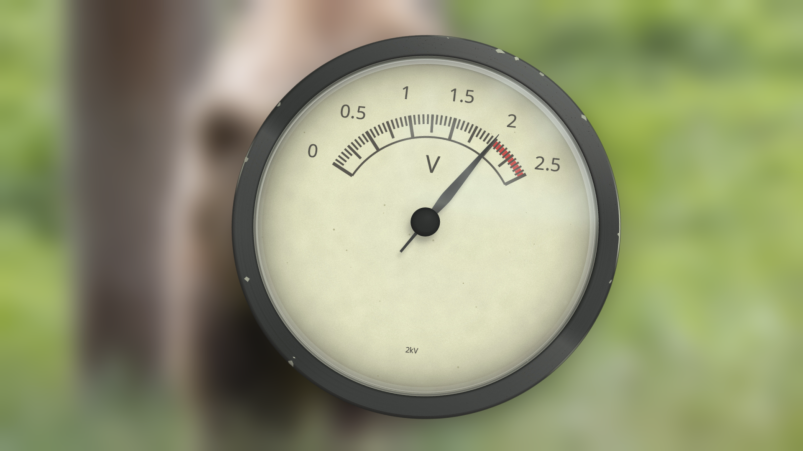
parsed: V 2
